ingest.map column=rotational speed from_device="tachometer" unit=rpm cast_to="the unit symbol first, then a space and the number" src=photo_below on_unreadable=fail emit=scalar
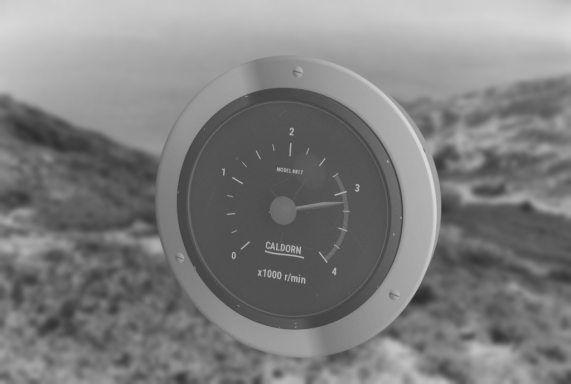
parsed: rpm 3125
